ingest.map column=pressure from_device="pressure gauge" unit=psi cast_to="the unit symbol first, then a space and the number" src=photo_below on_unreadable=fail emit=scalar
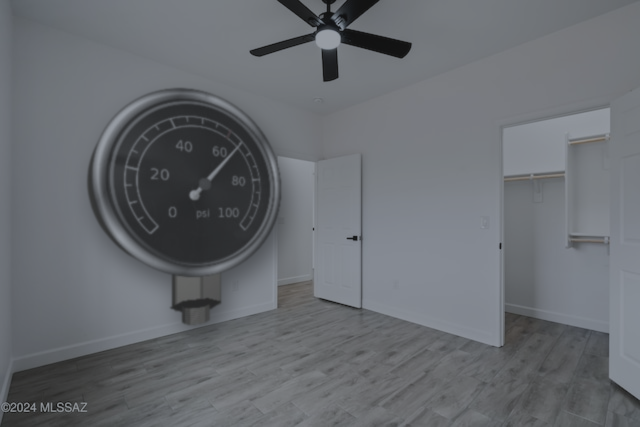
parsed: psi 65
